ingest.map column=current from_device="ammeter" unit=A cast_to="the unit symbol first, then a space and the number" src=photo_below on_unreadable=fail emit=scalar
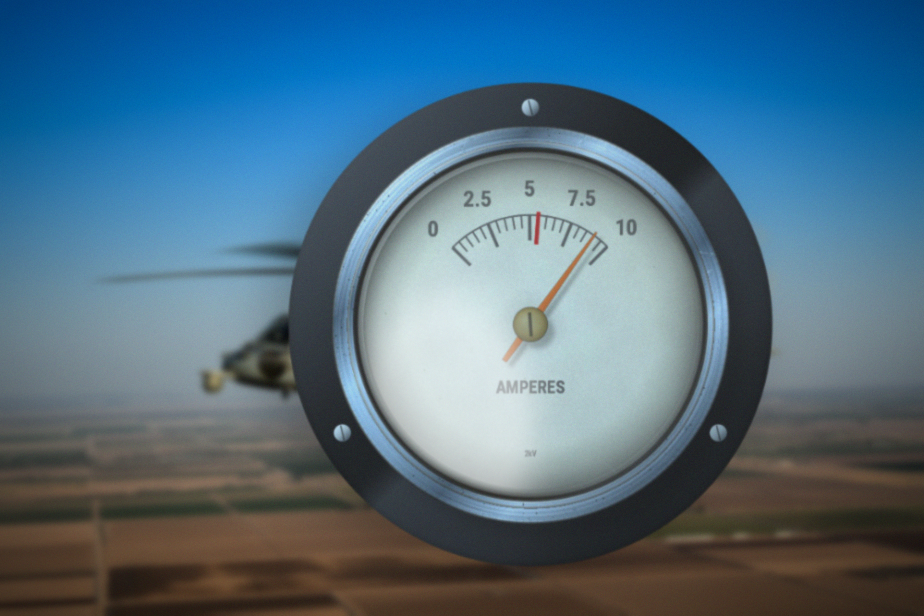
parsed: A 9
